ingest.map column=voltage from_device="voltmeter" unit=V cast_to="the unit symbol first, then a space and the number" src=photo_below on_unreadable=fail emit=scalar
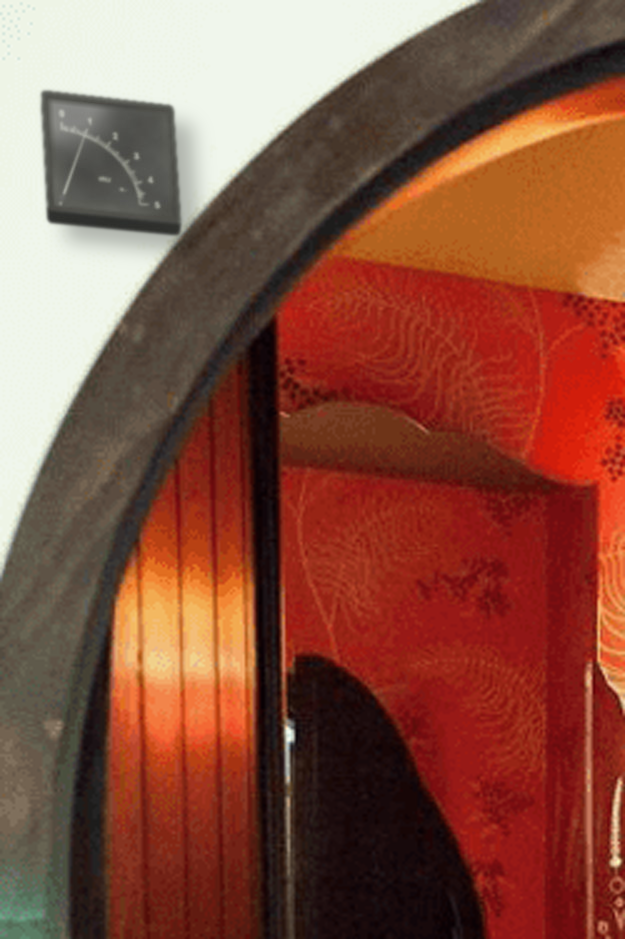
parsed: V 1
